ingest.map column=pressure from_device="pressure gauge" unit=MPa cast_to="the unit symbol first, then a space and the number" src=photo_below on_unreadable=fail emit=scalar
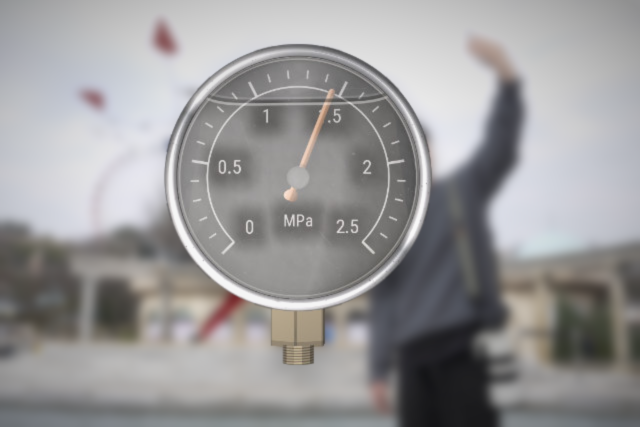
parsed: MPa 1.45
